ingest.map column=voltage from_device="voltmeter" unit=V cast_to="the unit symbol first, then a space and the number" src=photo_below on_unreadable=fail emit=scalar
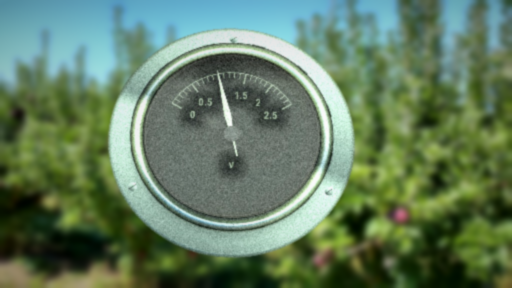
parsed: V 1
